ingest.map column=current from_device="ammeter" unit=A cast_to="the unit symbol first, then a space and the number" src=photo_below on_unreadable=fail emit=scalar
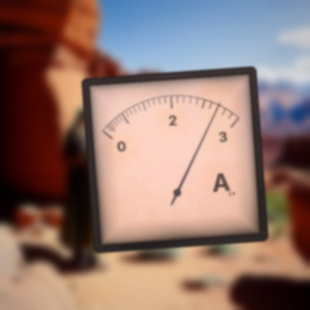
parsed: A 2.7
